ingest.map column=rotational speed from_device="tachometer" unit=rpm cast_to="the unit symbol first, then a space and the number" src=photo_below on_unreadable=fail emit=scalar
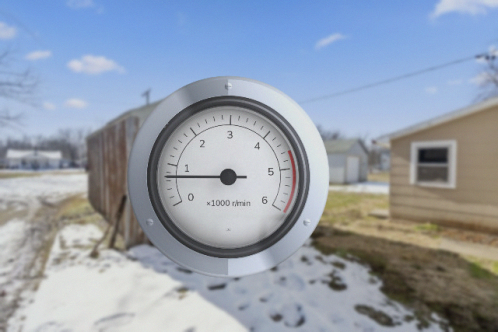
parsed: rpm 700
